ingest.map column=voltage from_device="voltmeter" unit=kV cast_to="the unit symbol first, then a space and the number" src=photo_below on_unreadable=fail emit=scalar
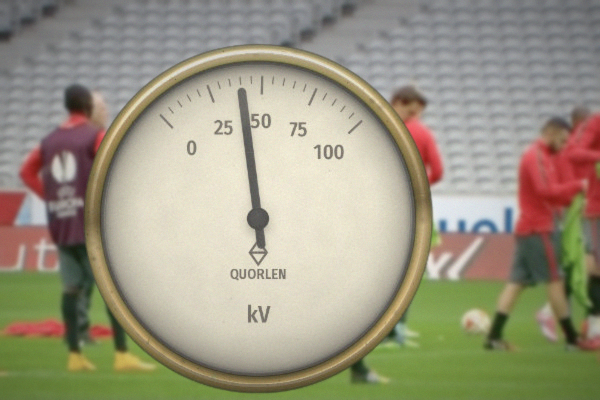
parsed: kV 40
